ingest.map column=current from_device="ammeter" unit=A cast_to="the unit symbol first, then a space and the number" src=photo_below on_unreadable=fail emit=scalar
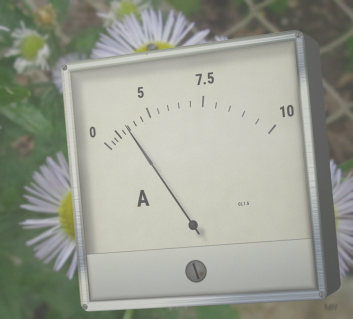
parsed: A 3.5
